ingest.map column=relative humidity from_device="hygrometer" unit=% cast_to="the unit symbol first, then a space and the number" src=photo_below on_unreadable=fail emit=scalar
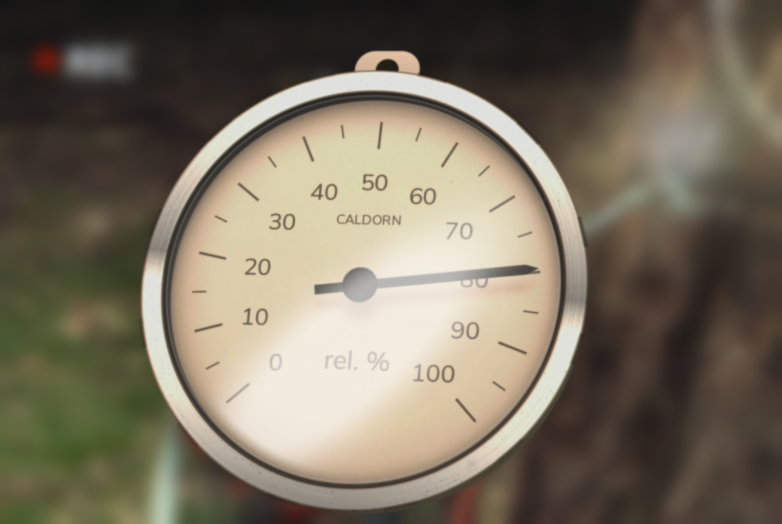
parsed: % 80
